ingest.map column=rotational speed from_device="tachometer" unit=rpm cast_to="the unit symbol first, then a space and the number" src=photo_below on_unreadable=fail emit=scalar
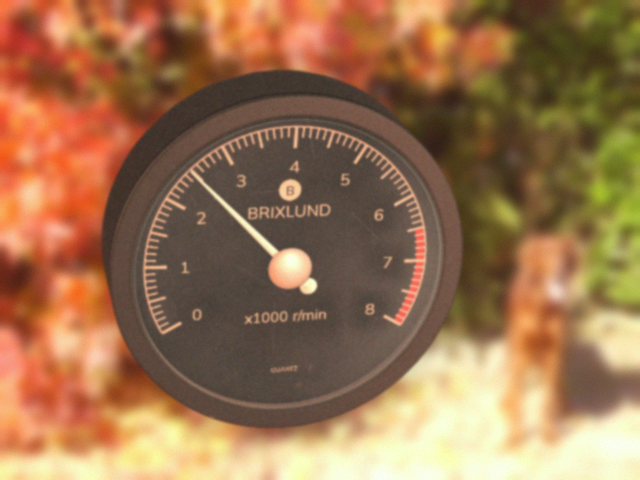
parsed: rpm 2500
